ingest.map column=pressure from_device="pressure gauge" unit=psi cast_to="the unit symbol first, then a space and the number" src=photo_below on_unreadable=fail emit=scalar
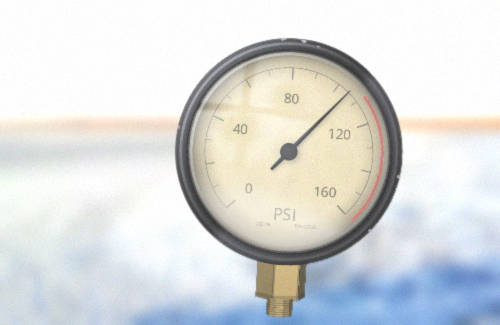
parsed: psi 105
